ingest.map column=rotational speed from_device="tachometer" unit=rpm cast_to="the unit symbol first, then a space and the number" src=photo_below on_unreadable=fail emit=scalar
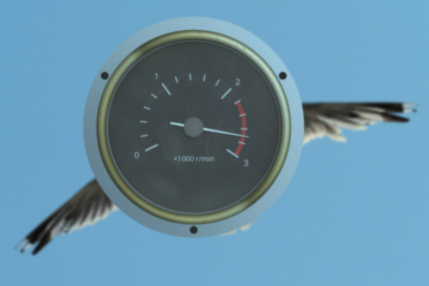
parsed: rpm 2700
